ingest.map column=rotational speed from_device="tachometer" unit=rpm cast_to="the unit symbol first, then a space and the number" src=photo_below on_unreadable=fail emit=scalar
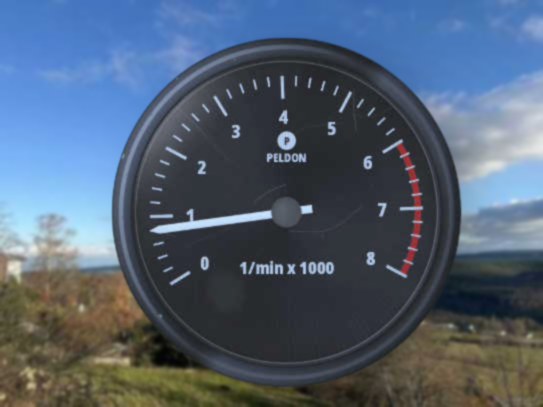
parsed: rpm 800
